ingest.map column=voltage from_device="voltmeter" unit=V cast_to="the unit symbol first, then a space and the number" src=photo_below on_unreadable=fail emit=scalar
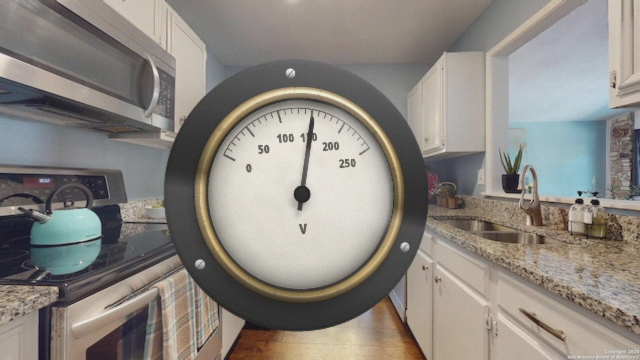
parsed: V 150
